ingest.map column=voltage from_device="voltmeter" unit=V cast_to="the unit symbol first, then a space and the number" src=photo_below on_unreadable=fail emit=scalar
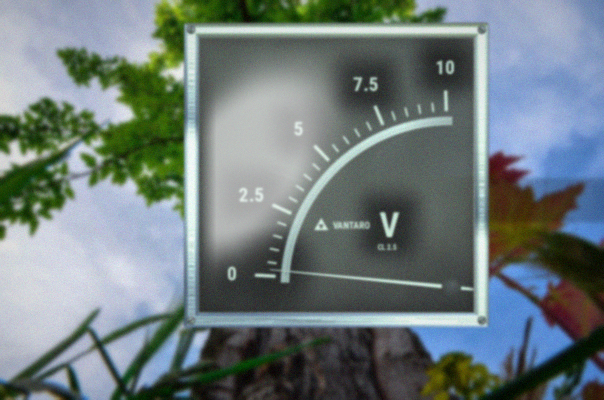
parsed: V 0.25
